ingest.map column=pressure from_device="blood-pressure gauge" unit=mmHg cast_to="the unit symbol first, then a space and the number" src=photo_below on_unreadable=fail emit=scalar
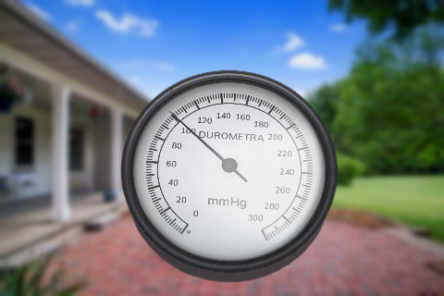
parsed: mmHg 100
